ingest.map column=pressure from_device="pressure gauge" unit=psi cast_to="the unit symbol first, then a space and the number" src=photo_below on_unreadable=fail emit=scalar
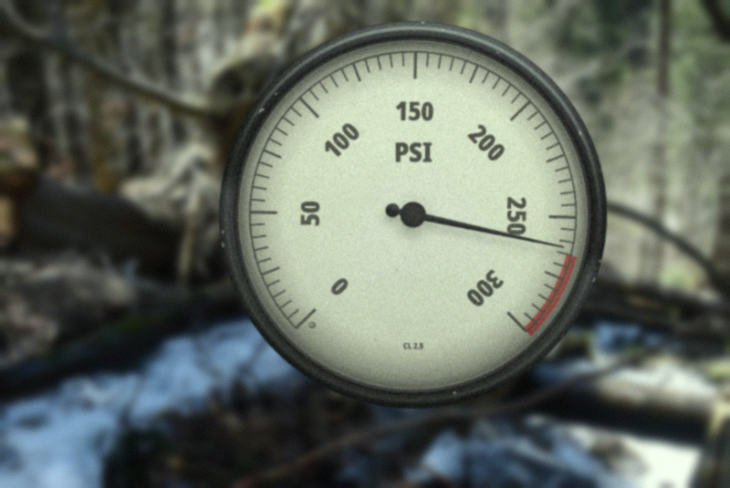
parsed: psi 262.5
